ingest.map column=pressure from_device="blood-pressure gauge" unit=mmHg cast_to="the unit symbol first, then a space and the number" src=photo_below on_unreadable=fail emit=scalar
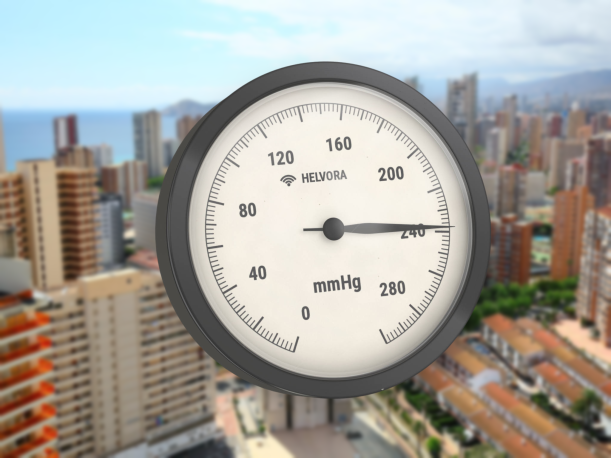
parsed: mmHg 238
